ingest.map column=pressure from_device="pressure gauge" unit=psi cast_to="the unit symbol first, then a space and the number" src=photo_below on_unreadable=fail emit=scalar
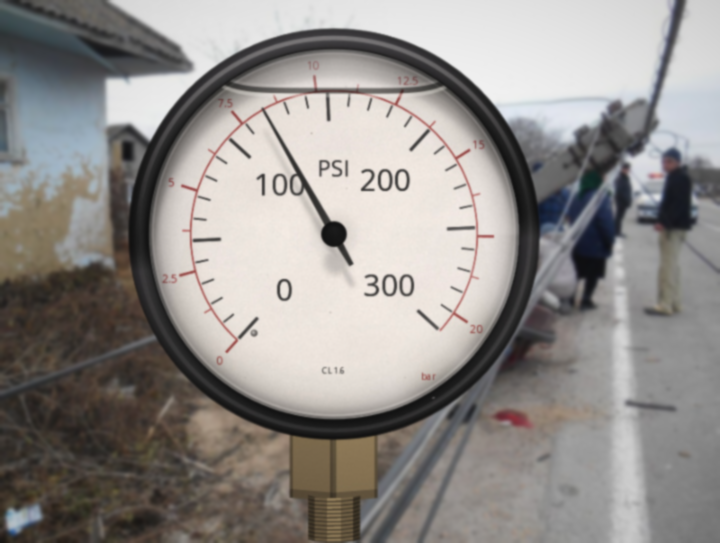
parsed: psi 120
